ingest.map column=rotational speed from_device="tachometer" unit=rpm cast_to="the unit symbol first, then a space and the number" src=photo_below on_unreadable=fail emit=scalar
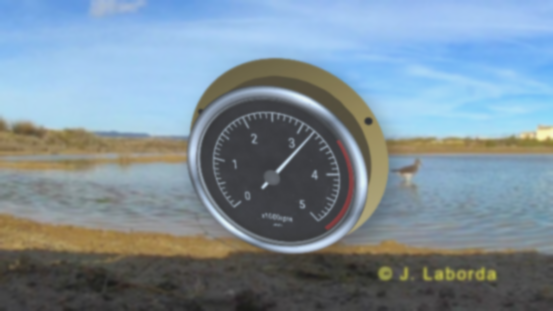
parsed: rpm 3200
